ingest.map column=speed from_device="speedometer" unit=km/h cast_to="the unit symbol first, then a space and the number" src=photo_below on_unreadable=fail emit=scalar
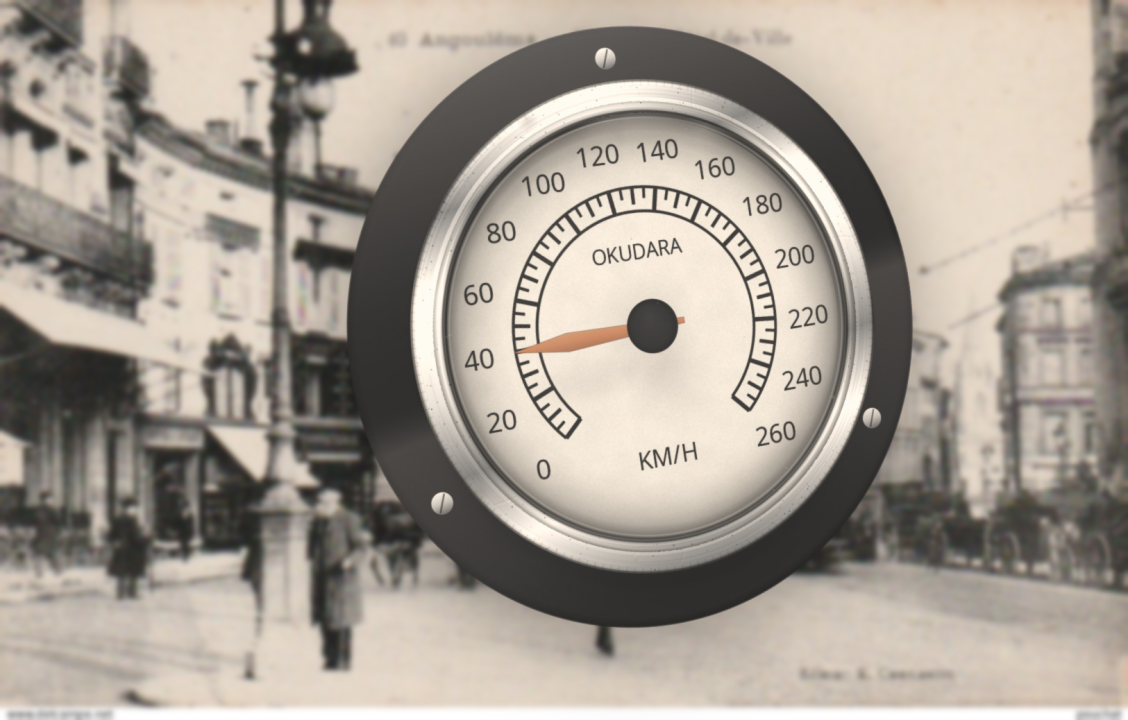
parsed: km/h 40
